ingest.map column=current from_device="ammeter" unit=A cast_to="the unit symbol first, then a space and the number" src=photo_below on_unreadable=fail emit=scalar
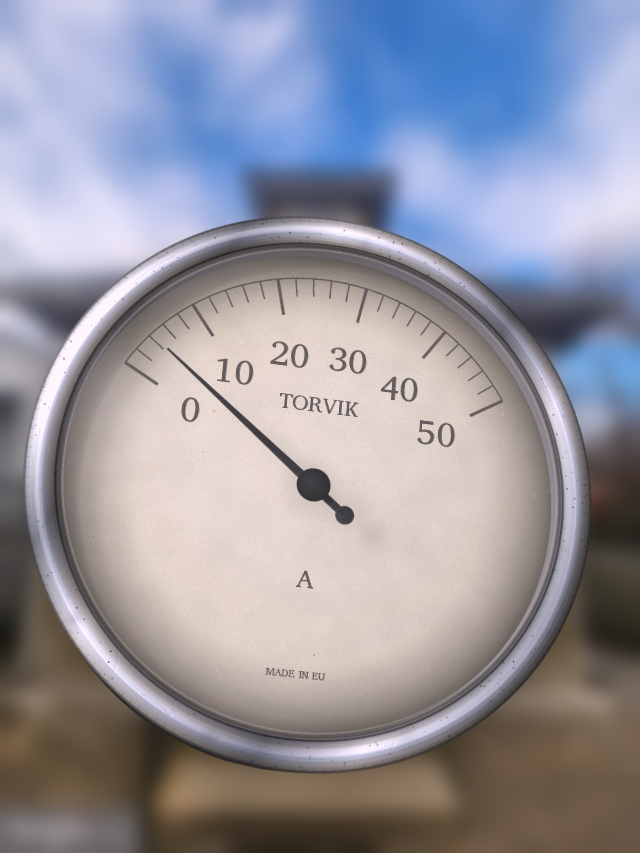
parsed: A 4
